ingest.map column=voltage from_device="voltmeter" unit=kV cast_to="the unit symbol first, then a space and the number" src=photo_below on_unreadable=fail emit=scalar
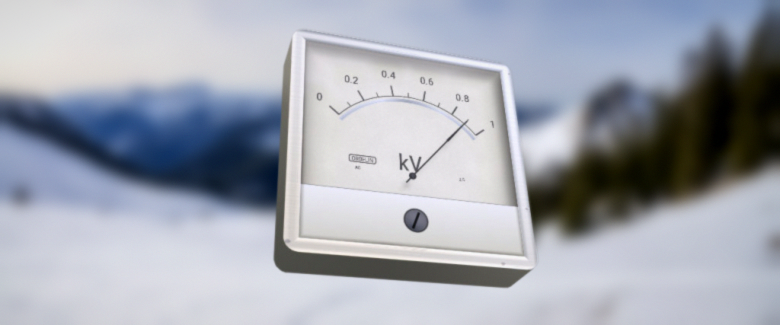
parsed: kV 0.9
